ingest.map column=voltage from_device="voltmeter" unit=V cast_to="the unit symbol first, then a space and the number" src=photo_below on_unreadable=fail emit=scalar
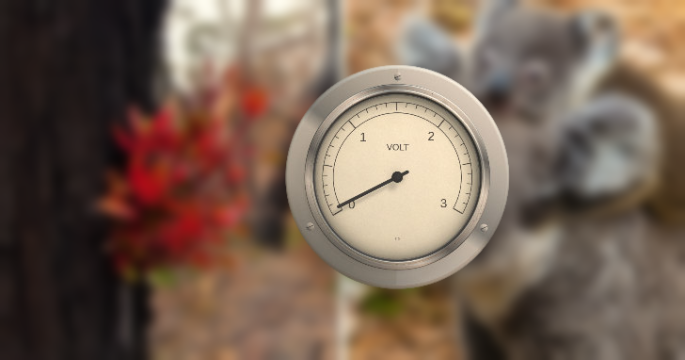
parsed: V 0.05
